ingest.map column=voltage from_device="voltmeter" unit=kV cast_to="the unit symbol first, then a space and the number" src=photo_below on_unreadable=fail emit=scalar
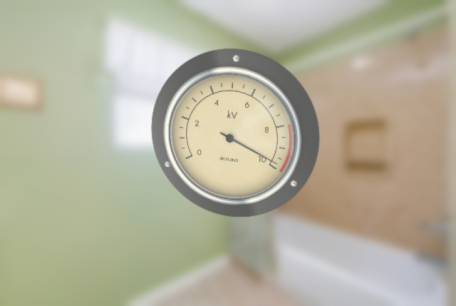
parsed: kV 9.75
